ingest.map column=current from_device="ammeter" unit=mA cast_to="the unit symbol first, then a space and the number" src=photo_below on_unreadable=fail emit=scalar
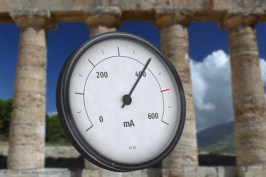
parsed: mA 400
